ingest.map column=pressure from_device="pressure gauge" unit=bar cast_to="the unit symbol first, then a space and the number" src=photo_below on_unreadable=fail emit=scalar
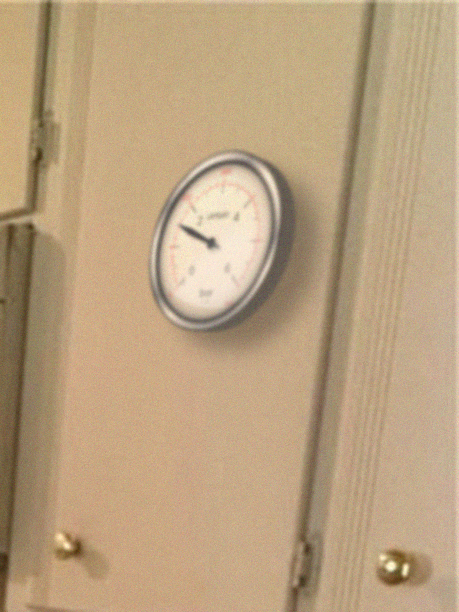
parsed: bar 1.5
